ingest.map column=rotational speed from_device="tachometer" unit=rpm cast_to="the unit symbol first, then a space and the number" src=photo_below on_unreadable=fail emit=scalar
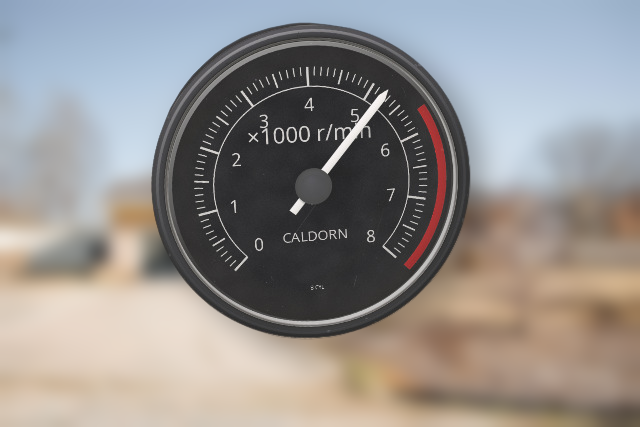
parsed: rpm 5200
